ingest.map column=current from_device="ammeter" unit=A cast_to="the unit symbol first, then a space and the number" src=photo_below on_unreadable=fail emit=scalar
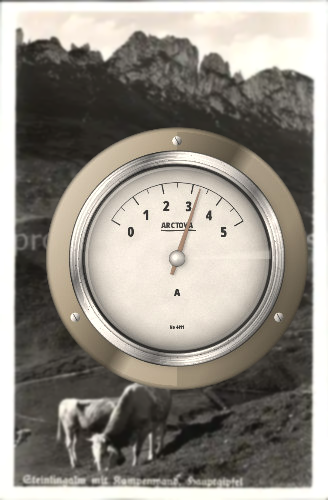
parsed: A 3.25
